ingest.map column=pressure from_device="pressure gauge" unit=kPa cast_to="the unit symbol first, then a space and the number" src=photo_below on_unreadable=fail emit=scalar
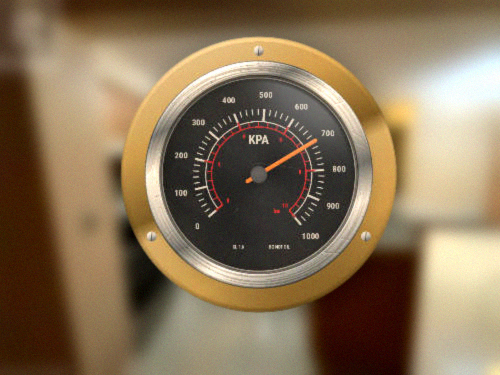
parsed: kPa 700
